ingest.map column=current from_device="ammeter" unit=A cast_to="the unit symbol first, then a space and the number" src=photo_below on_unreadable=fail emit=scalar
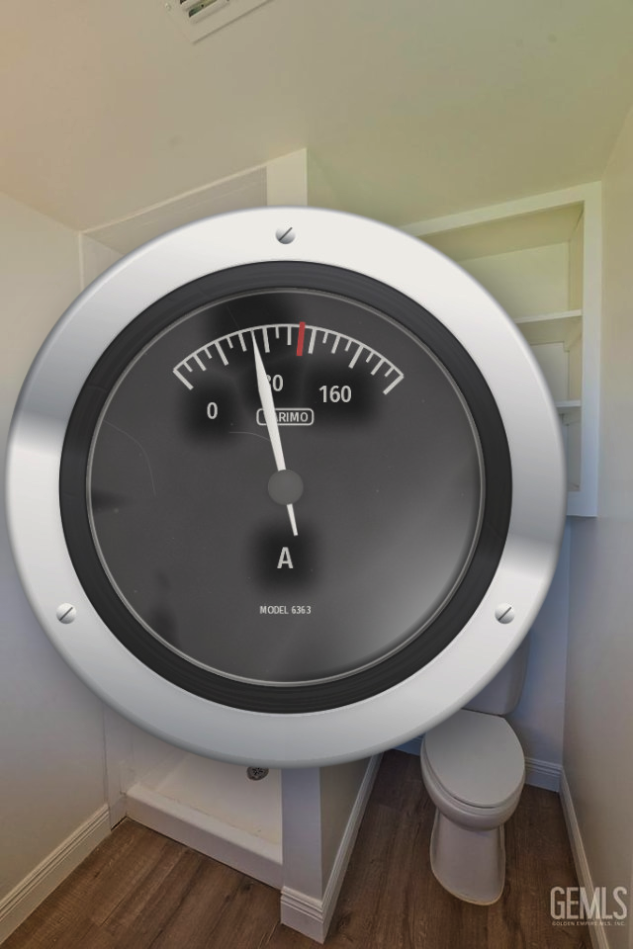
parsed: A 70
